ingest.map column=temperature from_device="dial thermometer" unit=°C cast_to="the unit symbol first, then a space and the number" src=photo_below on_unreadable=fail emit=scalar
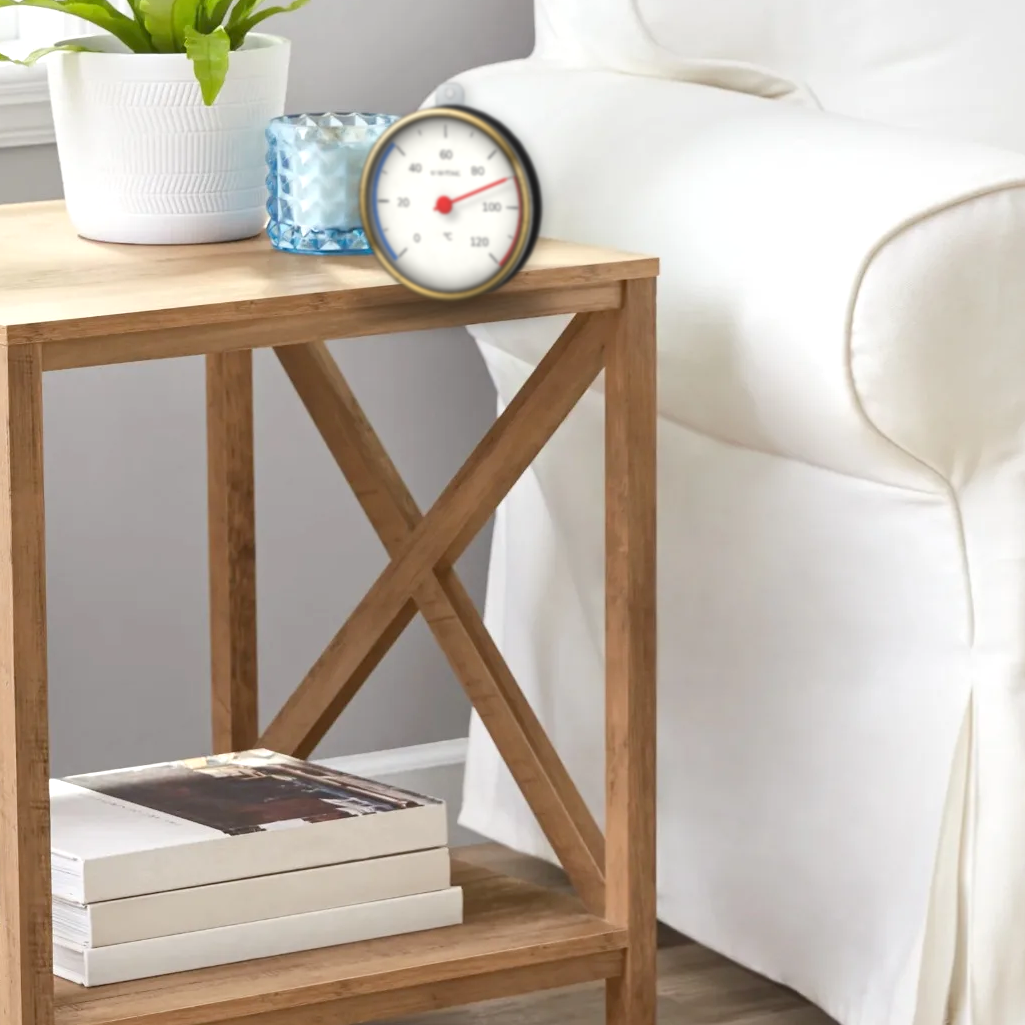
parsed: °C 90
